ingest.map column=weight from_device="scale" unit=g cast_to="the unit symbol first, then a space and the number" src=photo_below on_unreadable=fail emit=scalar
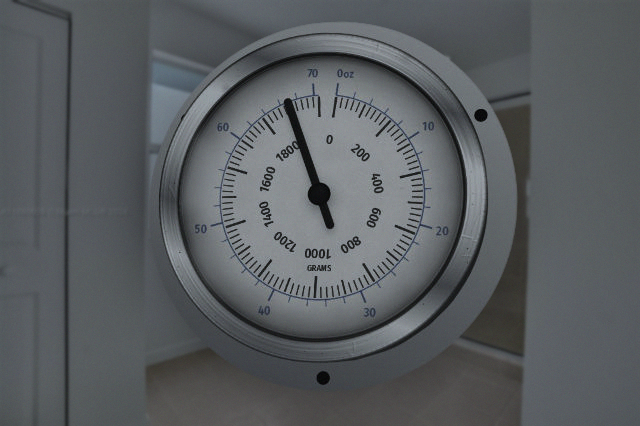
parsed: g 1900
